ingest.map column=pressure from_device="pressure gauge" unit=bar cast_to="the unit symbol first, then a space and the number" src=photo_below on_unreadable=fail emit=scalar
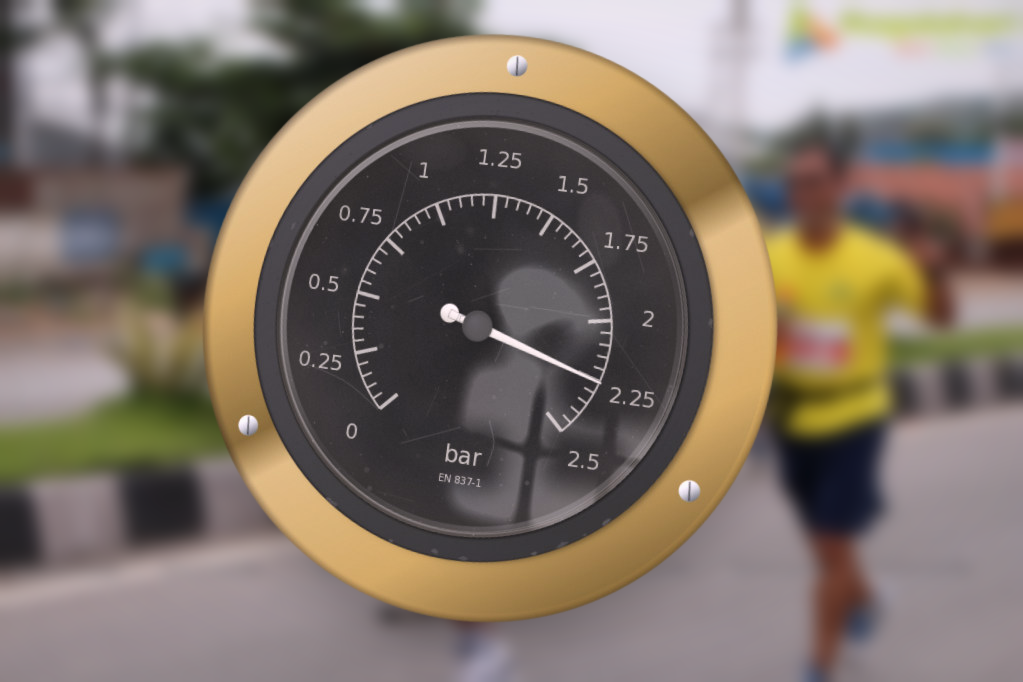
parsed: bar 2.25
